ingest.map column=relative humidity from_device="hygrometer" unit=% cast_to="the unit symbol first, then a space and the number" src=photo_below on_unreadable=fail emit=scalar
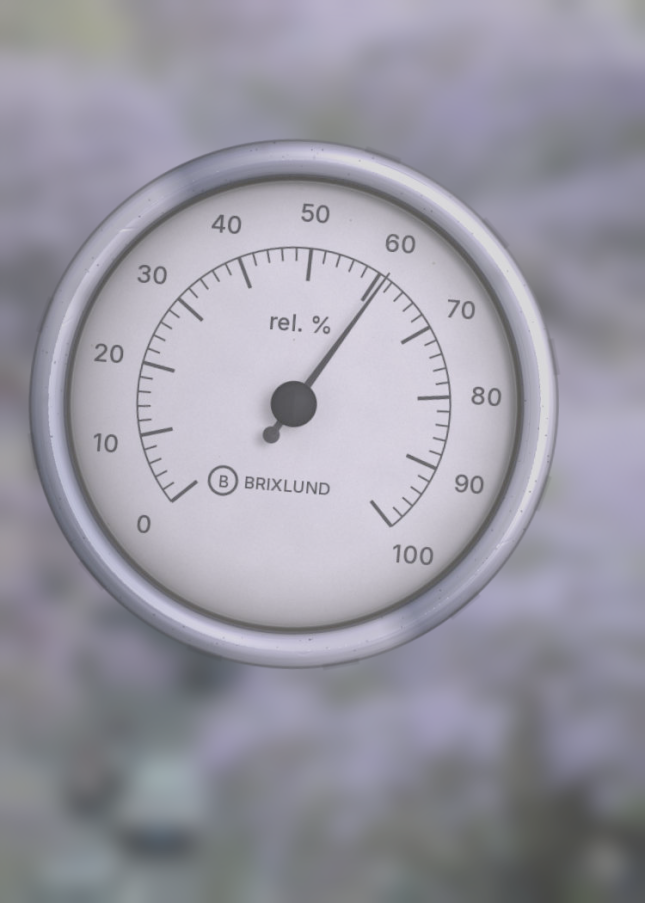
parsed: % 61
